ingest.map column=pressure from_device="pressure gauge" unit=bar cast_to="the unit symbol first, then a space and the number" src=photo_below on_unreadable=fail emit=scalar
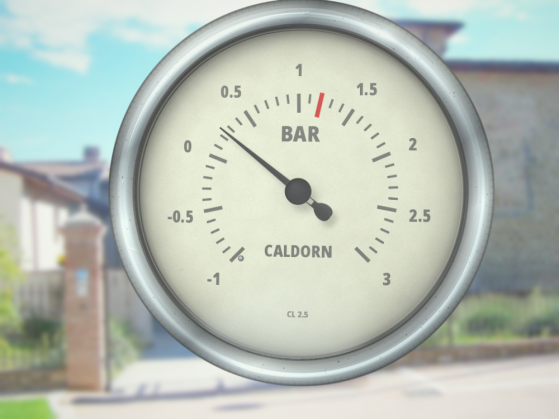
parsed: bar 0.25
